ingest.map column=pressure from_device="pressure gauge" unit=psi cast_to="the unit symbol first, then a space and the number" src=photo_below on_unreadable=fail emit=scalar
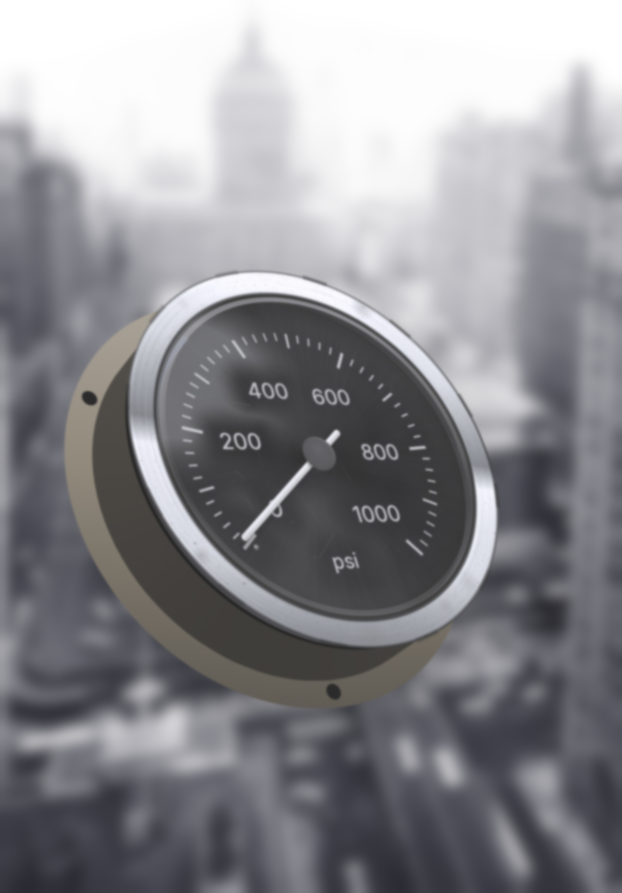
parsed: psi 10
